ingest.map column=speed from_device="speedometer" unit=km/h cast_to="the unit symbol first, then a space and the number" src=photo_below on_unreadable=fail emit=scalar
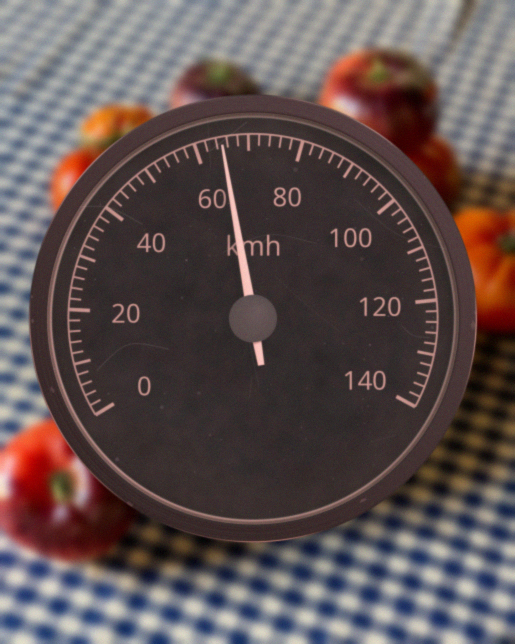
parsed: km/h 65
